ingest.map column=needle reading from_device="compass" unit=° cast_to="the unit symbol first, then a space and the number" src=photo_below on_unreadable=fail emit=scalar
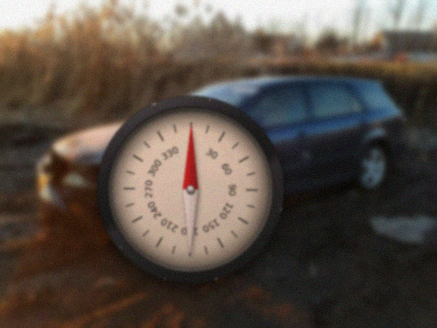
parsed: ° 0
